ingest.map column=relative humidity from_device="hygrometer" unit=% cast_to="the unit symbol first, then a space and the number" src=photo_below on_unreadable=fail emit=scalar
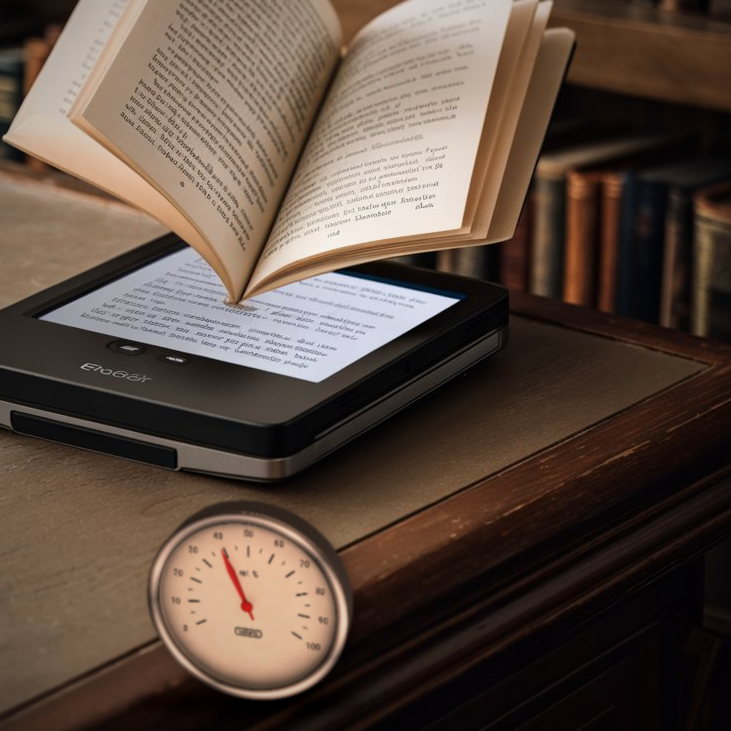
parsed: % 40
